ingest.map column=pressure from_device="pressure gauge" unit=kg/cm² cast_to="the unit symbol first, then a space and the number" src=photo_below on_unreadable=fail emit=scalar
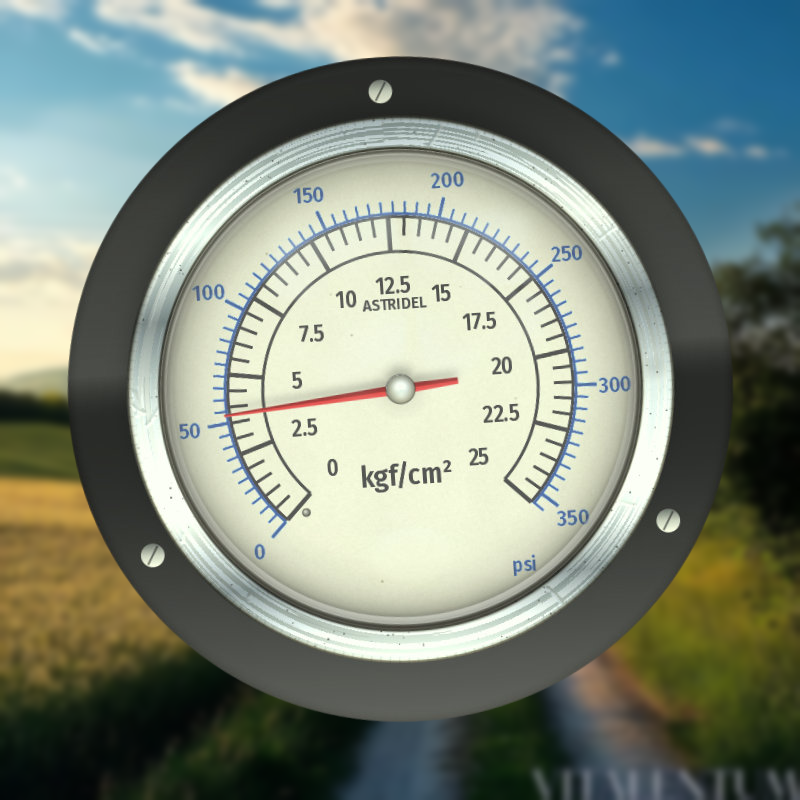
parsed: kg/cm² 3.75
